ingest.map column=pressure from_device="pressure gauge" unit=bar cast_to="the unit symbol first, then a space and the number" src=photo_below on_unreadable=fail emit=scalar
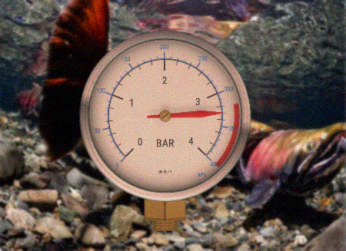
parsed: bar 3.3
